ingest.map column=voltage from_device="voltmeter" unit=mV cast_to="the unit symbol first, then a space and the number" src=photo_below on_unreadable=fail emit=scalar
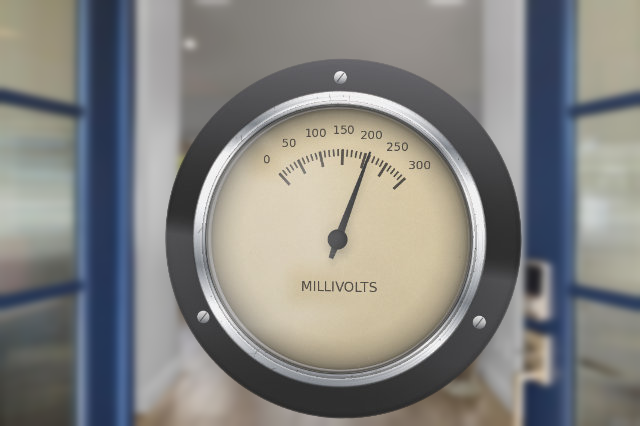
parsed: mV 210
